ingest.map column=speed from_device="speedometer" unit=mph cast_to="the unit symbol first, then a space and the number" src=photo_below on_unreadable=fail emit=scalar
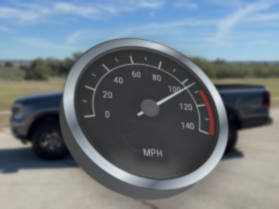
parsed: mph 105
